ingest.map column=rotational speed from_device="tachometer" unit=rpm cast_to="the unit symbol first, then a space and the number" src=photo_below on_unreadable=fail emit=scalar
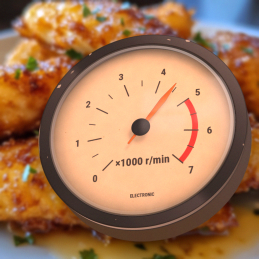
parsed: rpm 4500
